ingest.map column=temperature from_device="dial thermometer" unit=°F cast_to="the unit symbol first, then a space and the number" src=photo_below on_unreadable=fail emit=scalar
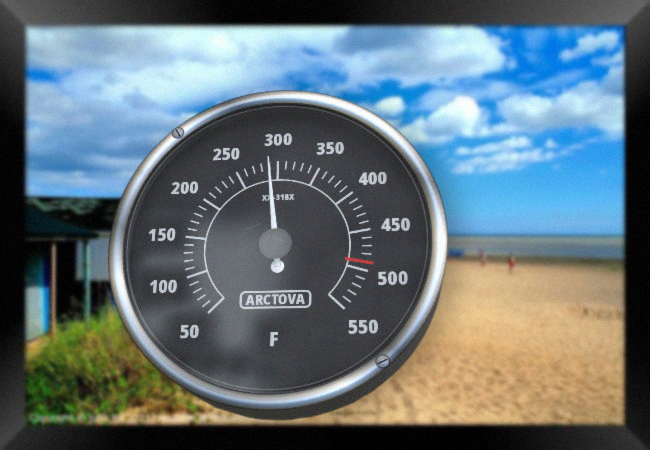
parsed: °F 290
